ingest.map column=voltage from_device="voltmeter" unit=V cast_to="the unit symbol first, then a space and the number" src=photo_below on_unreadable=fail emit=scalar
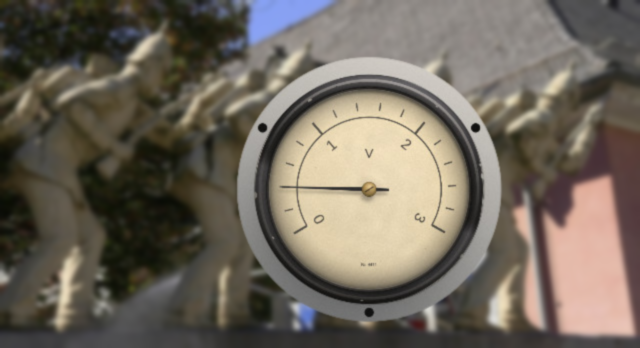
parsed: V 0.4
